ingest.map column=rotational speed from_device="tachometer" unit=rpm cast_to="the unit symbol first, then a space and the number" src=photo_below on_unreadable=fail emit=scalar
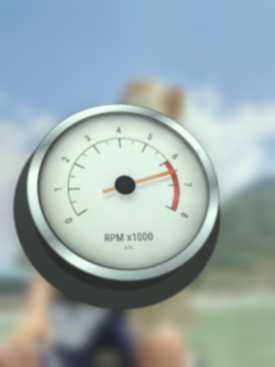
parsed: rpm 6500
